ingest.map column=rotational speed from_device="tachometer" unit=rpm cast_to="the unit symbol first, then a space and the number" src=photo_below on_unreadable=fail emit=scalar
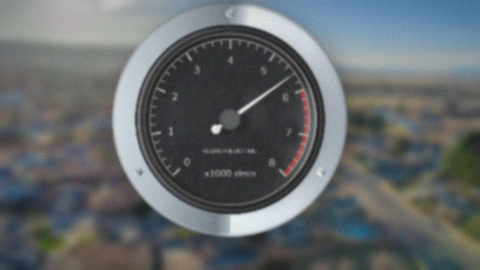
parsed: rpm 5600
